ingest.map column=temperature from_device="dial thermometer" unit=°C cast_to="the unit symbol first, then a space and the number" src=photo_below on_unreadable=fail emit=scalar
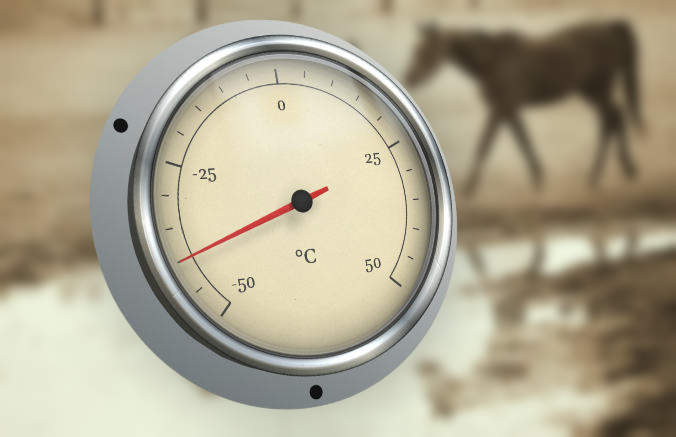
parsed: °C -40
